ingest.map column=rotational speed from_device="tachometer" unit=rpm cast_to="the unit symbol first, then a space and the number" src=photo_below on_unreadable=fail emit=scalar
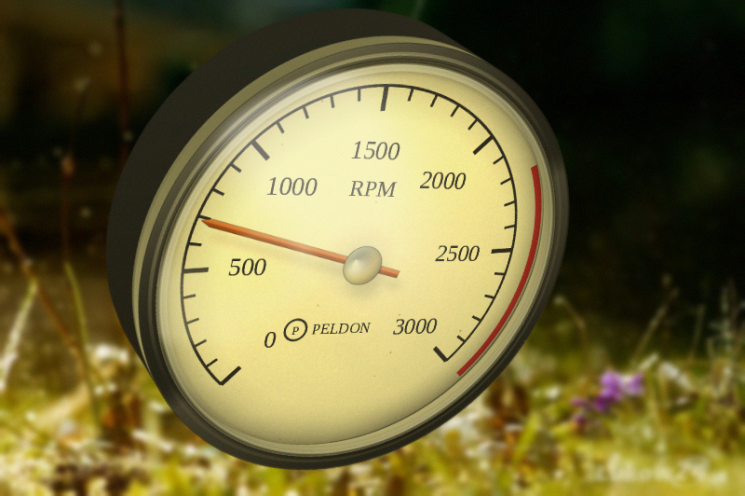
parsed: rpm 700
